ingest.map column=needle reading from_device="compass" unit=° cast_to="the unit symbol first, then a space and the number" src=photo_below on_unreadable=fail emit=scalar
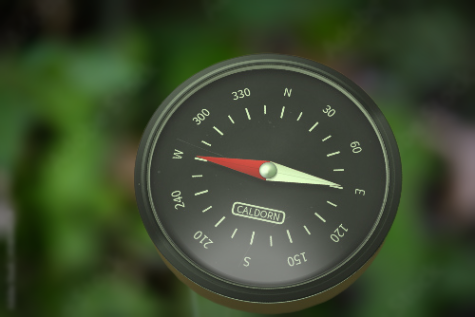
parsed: ° 270
